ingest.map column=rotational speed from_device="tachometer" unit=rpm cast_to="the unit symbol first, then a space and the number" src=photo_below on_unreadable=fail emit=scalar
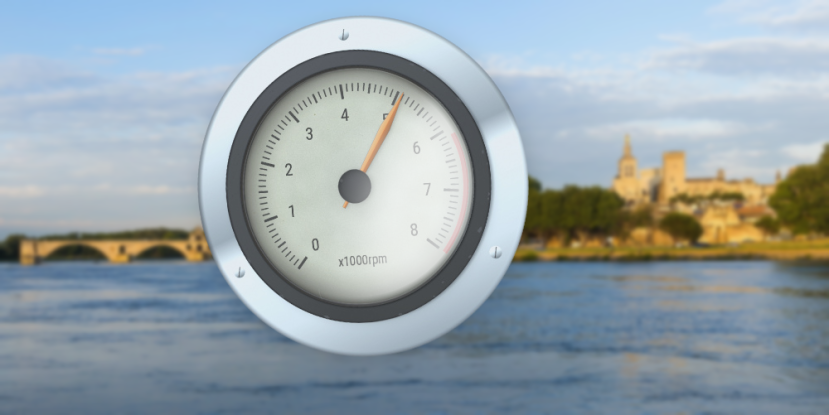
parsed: rpm 5100
